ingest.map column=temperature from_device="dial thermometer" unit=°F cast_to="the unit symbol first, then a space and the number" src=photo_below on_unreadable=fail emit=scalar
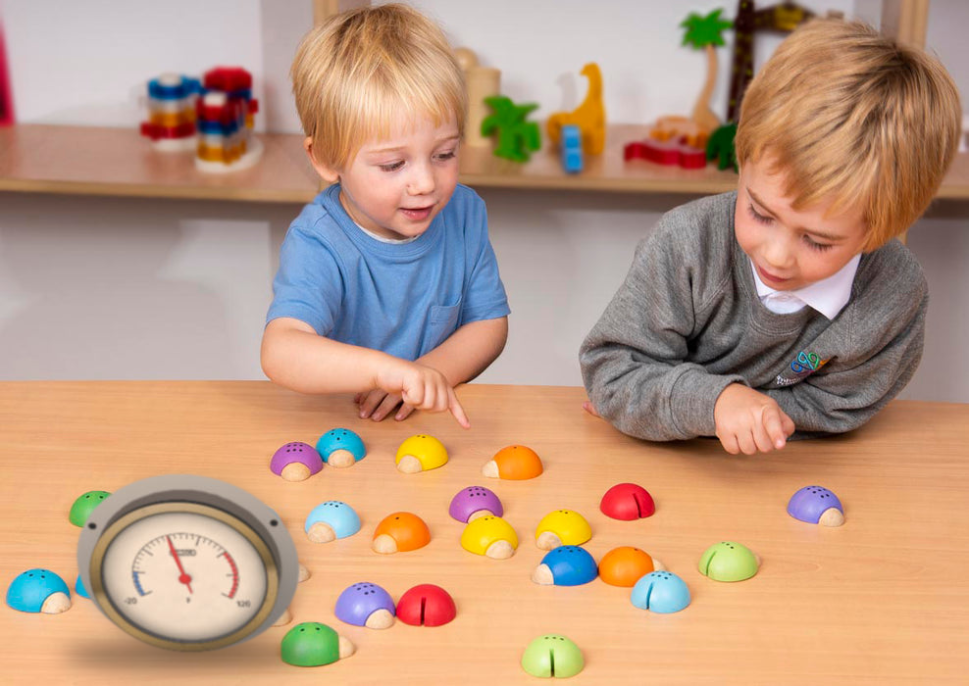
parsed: °F 40
